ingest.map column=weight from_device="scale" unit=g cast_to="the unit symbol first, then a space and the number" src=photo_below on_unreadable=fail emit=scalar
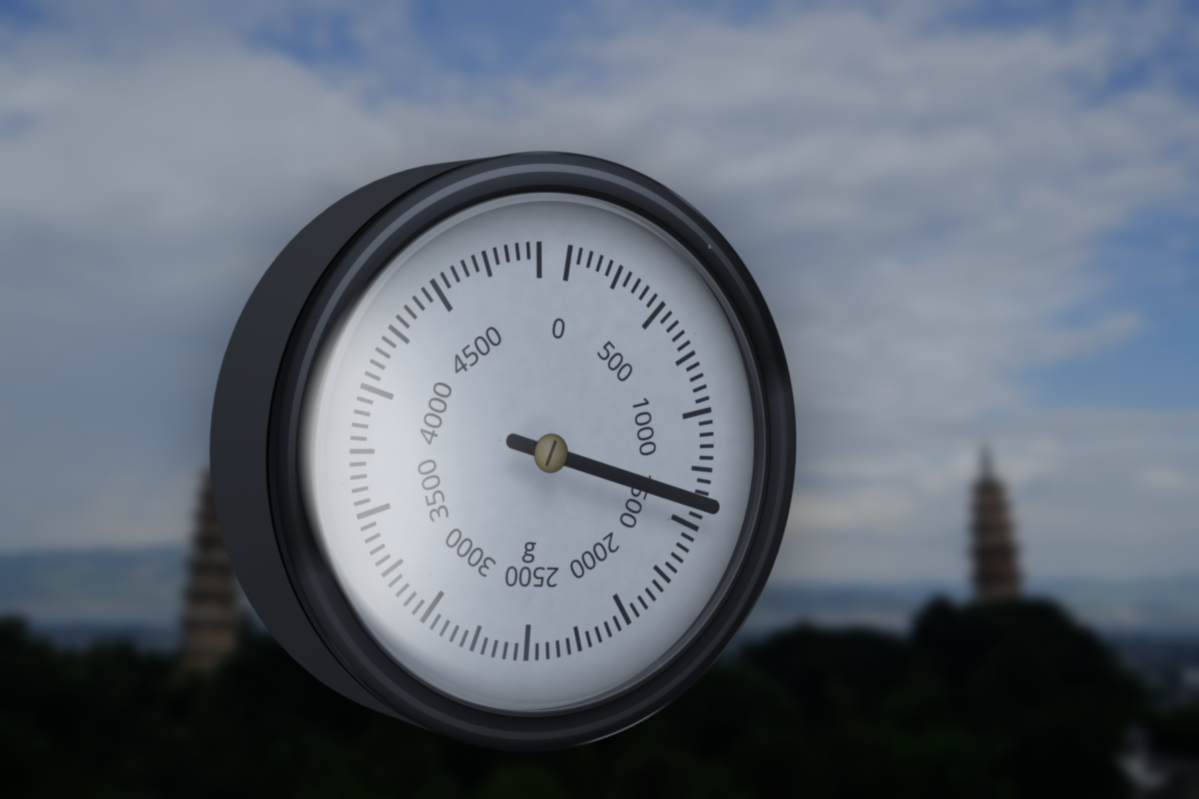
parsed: g 1400
